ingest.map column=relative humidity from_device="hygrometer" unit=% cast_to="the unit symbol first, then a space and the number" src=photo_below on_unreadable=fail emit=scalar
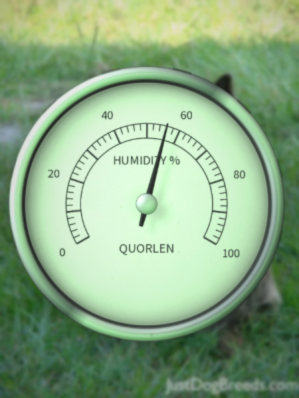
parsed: % 56
